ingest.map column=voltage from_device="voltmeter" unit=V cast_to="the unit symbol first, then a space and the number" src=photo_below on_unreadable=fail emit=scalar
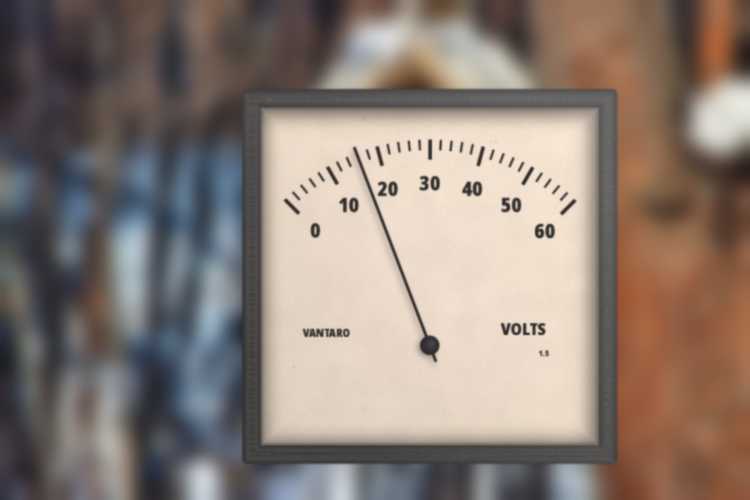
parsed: V 16
